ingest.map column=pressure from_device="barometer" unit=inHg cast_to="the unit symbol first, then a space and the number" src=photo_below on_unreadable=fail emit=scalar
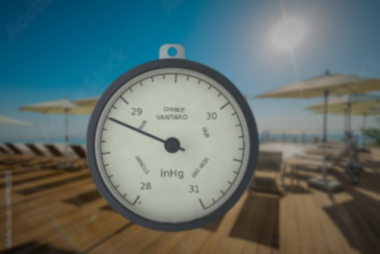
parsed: inHg 28.8
